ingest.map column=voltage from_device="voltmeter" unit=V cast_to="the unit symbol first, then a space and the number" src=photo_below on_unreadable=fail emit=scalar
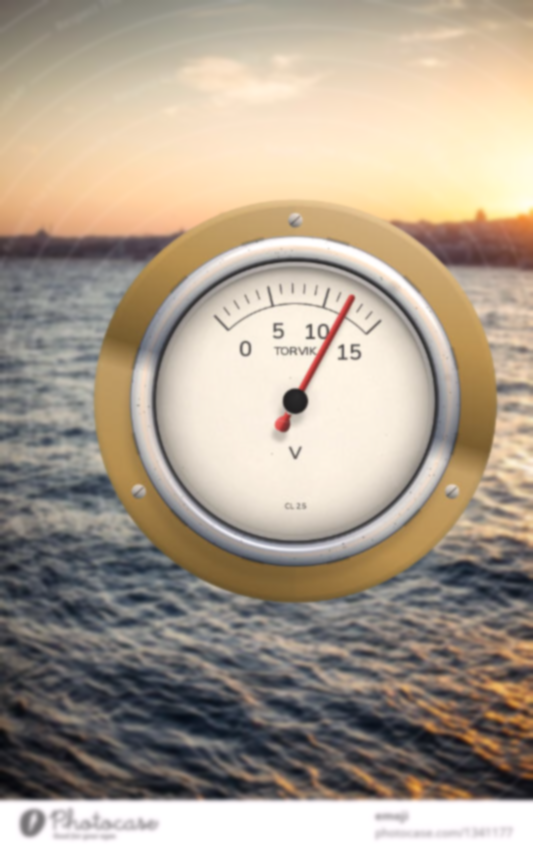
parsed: V 12
